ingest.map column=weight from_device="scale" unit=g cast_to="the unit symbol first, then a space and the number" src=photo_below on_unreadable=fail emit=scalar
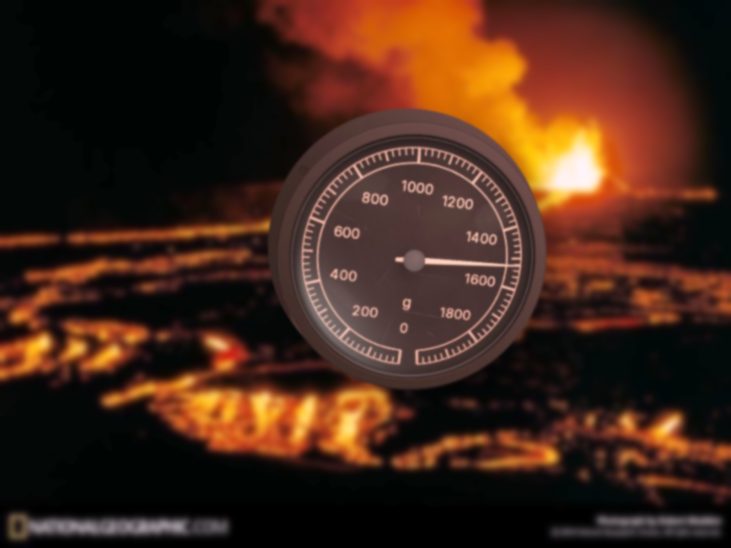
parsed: g 1520
